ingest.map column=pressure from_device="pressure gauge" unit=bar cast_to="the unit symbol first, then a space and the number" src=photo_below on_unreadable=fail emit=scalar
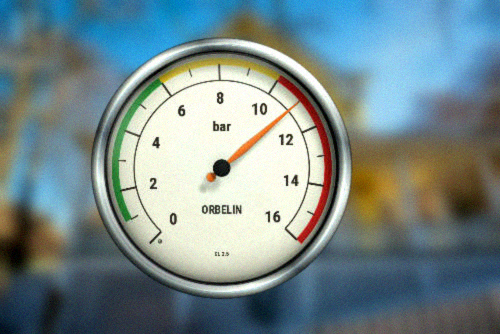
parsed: bar 11
